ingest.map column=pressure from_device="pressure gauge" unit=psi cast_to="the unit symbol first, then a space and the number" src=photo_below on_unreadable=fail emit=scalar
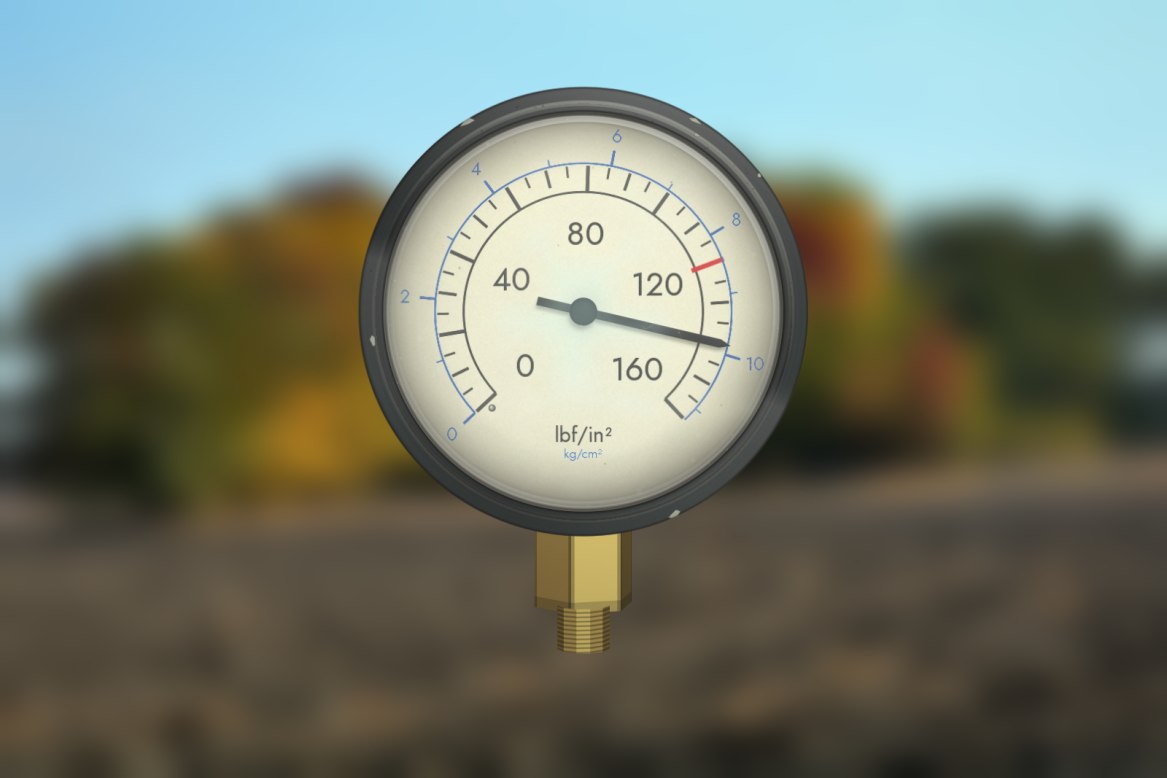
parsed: psi 140
